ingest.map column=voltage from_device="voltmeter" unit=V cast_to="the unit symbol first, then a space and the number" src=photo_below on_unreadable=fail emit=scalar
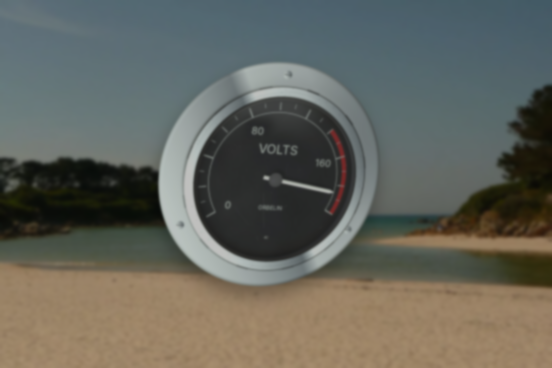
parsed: V 185
